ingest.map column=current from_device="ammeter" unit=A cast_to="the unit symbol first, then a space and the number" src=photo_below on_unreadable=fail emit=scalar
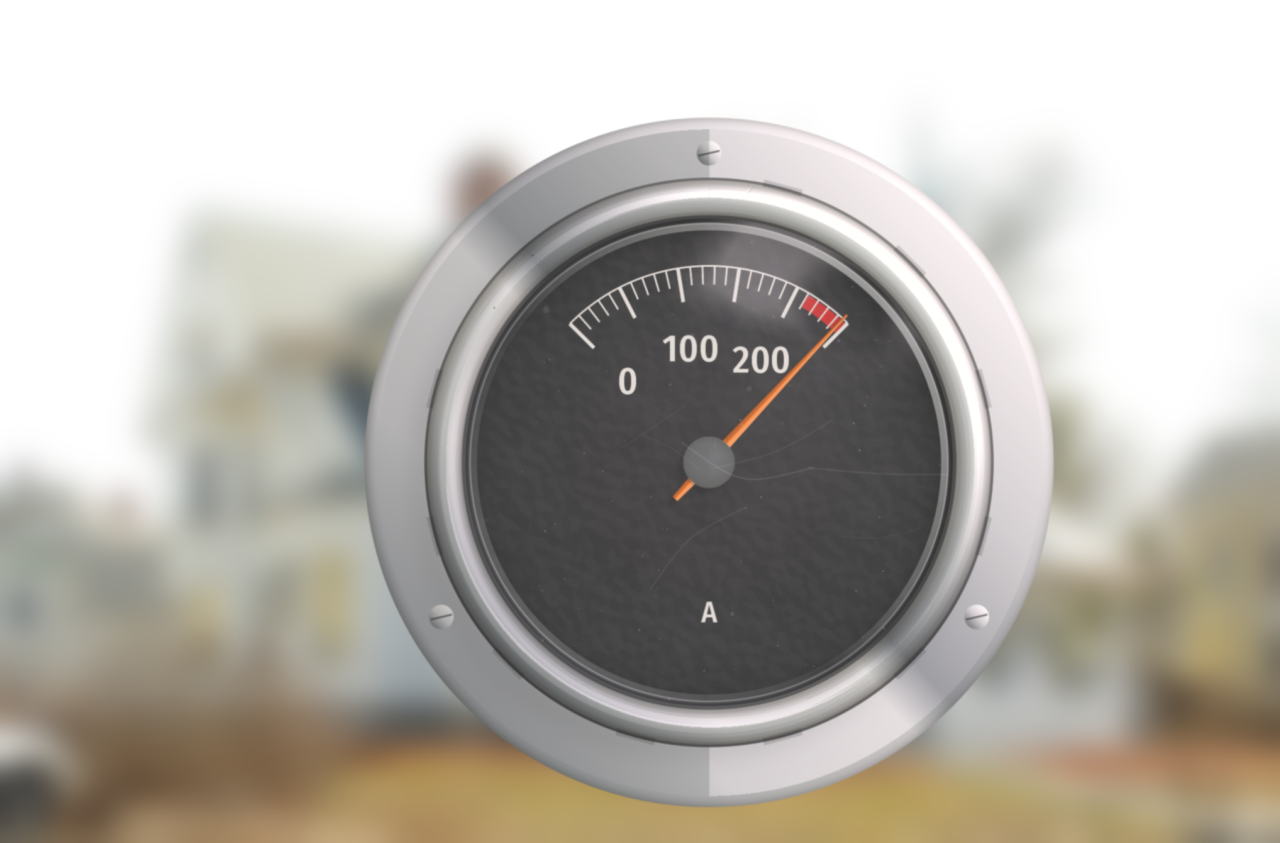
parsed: A 245
